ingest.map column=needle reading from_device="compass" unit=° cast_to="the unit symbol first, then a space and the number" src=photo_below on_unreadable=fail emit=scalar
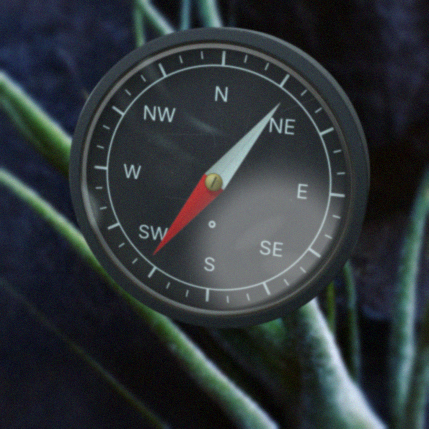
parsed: ° 215
